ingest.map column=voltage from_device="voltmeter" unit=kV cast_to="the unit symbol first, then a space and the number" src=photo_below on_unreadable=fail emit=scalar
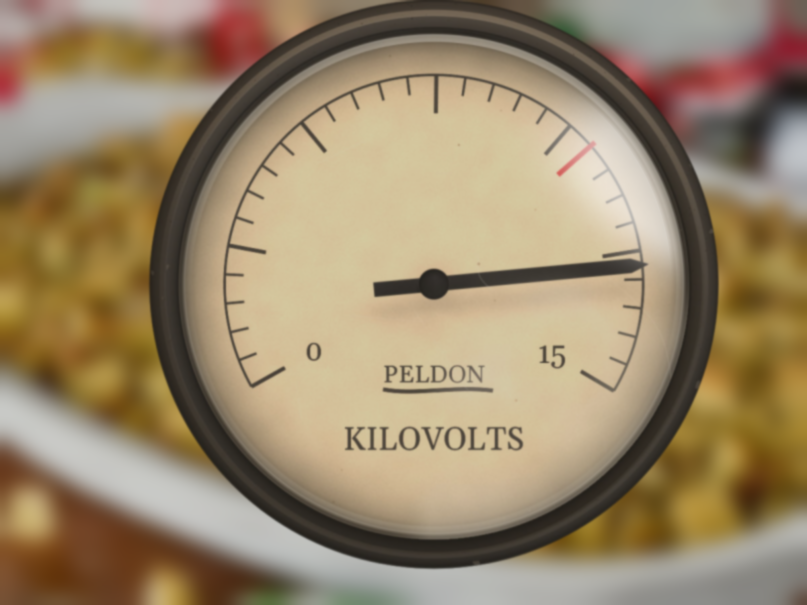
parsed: kV 12.75
